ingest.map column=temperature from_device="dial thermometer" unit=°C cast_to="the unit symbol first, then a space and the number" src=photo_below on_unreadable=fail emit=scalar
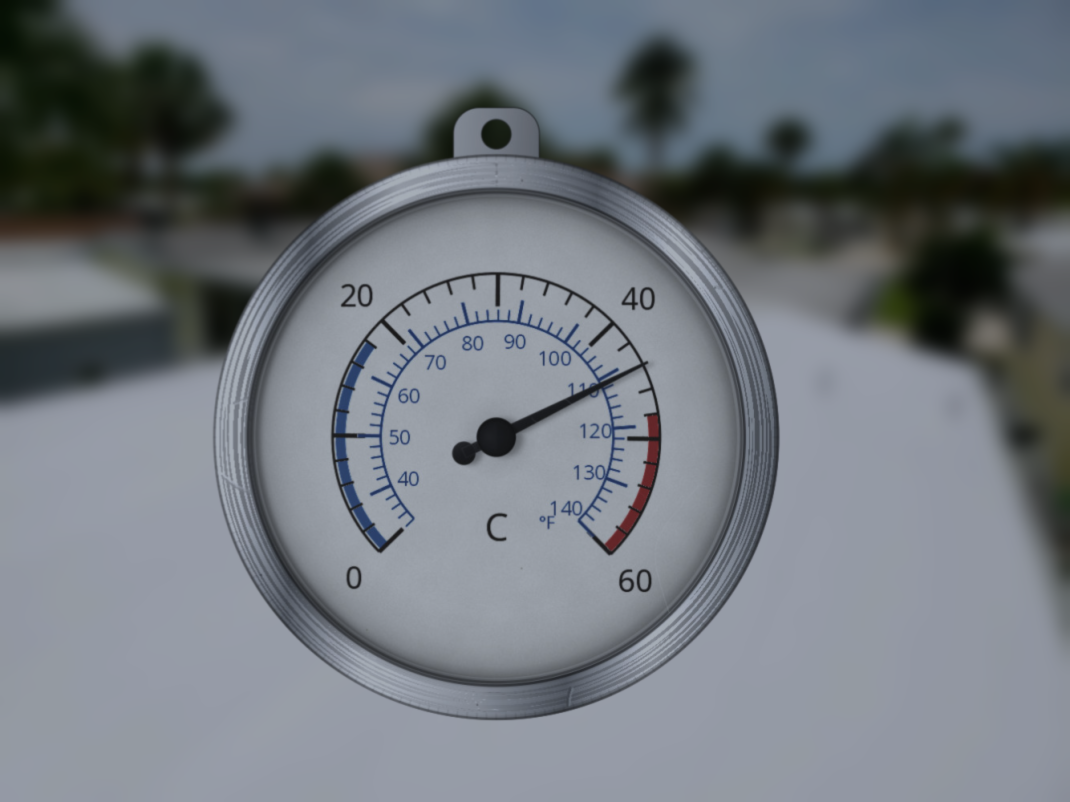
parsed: °C 44
